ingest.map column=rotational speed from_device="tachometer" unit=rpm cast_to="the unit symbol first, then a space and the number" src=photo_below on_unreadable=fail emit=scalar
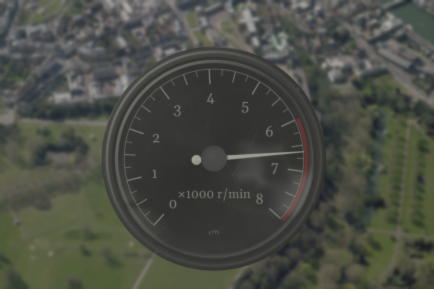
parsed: rpm 6625
